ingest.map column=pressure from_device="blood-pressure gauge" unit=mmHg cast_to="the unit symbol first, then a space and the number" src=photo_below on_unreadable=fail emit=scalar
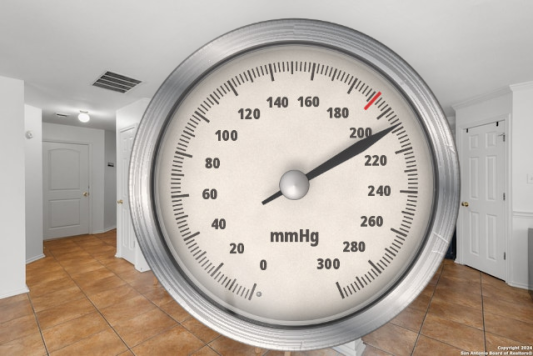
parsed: mmHg 208
